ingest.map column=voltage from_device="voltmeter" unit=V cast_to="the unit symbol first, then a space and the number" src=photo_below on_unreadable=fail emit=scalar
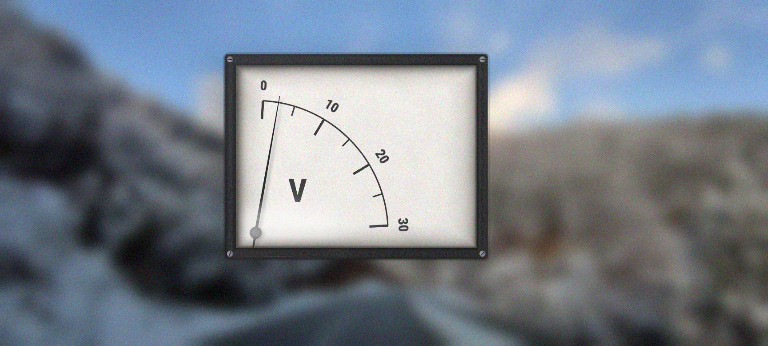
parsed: V 2.5
